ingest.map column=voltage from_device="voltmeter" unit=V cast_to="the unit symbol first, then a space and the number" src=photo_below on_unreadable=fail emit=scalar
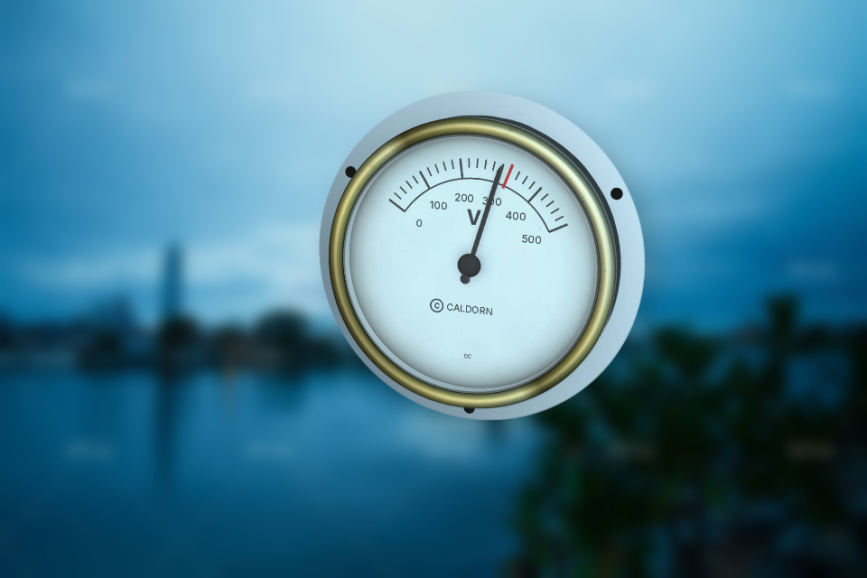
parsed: V 300
